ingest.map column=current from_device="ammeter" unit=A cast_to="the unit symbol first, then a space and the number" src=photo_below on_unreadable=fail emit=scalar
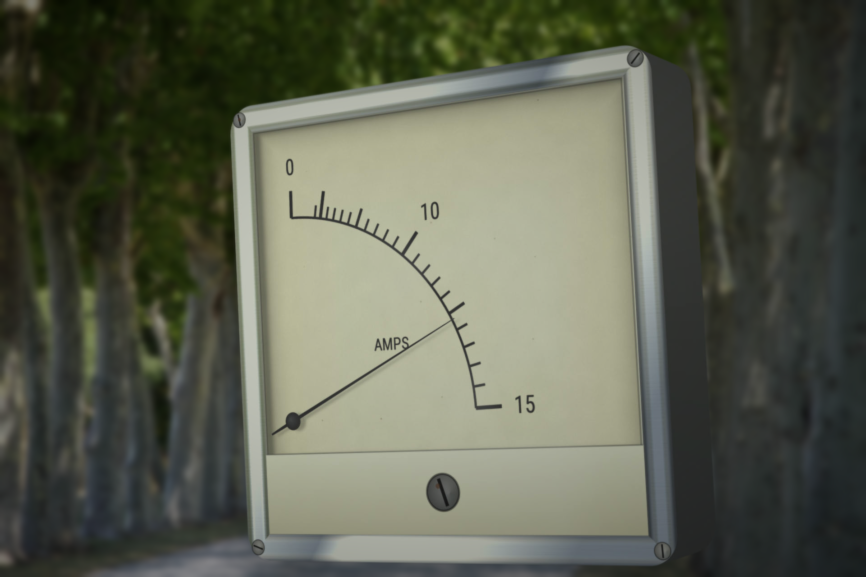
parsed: A 12.75
